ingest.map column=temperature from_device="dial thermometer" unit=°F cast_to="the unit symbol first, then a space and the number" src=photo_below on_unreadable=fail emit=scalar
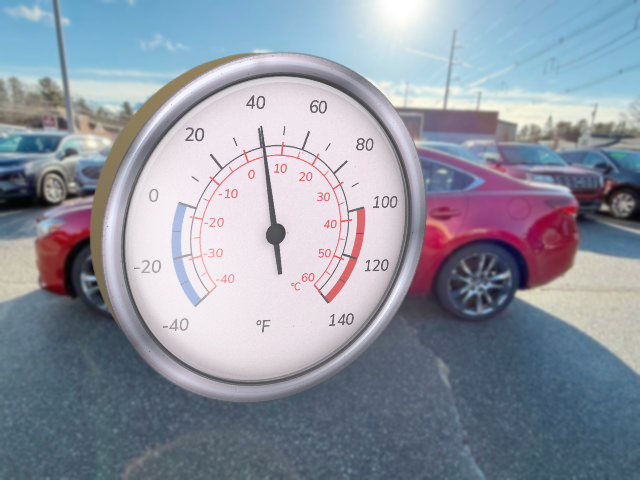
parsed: °F 40
